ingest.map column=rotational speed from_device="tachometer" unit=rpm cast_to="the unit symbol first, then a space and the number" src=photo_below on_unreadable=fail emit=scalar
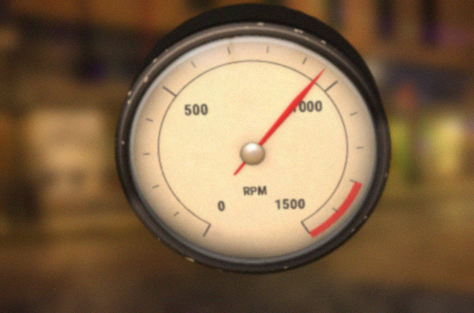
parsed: rpm 950
